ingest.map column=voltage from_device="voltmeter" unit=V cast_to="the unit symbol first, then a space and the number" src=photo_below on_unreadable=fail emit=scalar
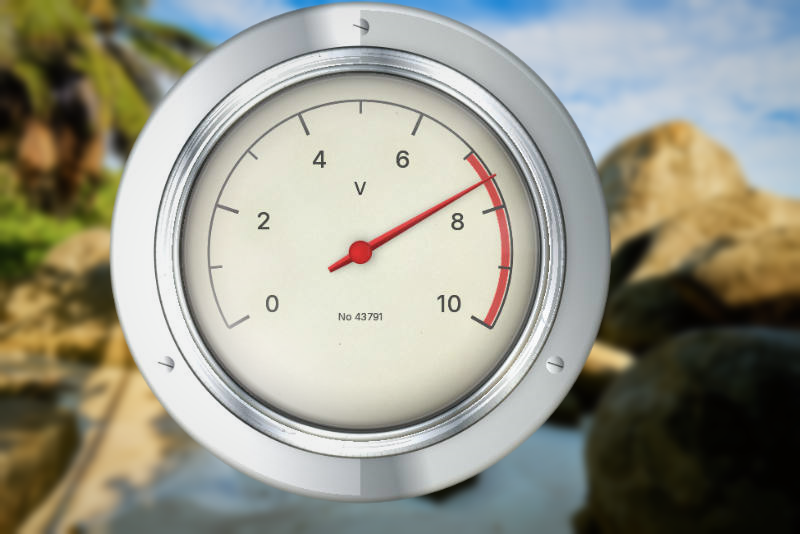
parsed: V 7.5
